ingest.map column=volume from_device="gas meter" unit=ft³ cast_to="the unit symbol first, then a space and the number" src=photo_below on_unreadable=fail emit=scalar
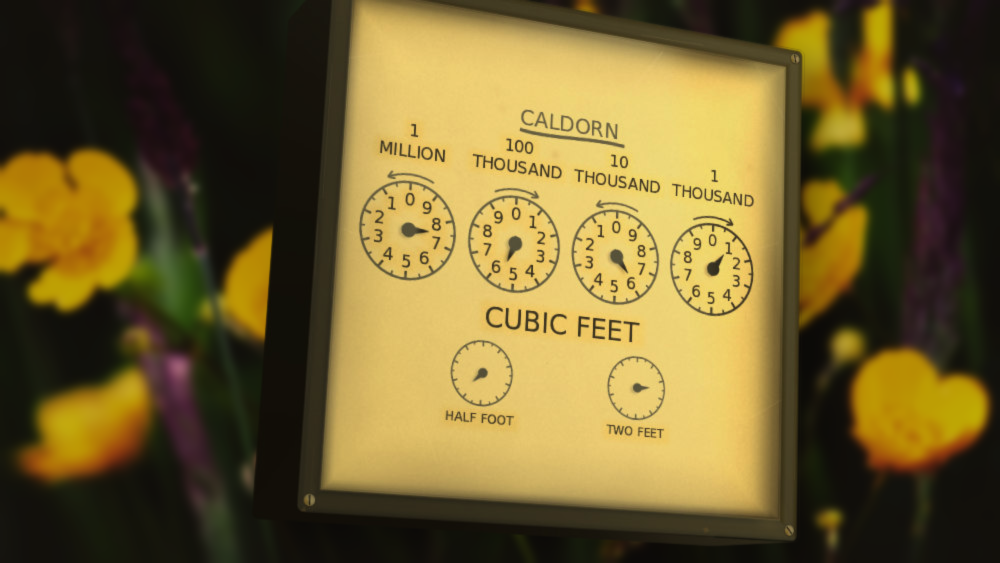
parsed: ft³ 756100
